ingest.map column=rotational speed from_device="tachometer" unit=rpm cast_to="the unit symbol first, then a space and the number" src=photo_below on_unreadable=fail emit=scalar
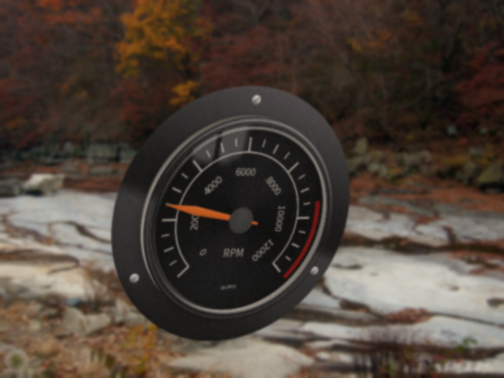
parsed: rpm 2500
